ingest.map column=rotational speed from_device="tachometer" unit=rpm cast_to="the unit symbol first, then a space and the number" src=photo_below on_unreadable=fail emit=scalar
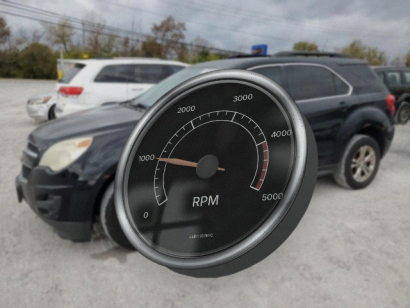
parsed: rpm 1000
